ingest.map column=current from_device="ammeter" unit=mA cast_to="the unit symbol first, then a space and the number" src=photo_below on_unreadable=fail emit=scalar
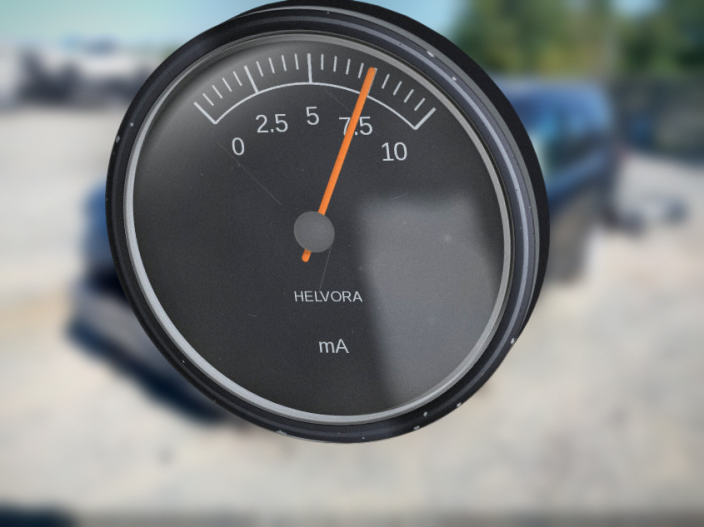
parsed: mA 7.5
